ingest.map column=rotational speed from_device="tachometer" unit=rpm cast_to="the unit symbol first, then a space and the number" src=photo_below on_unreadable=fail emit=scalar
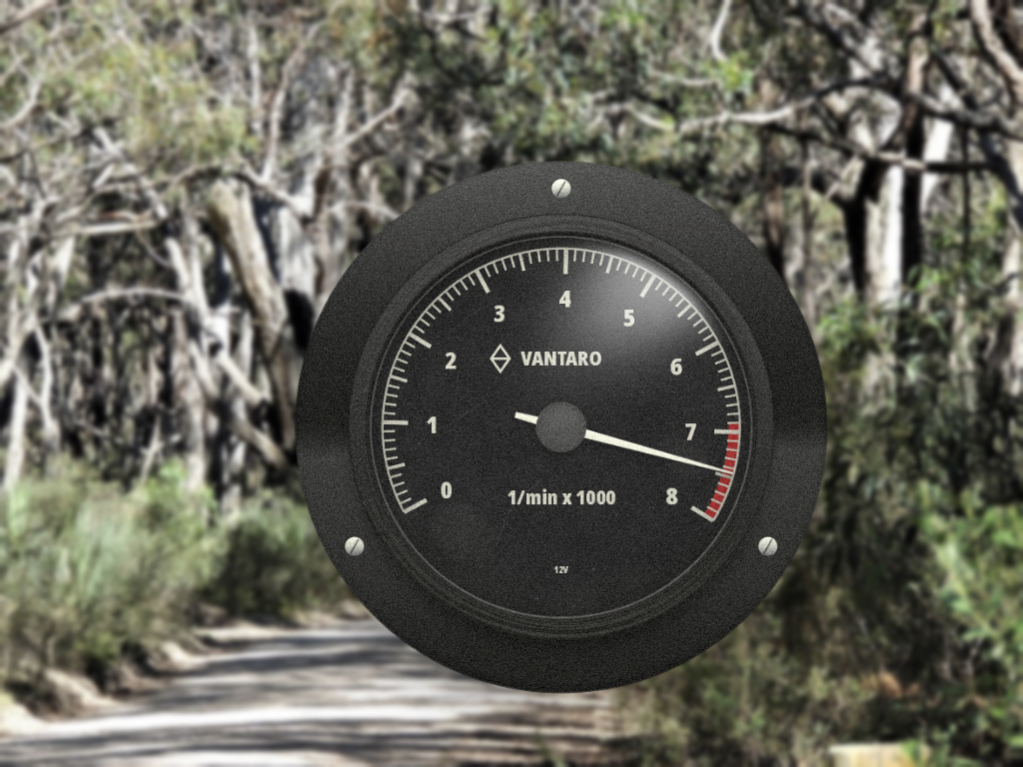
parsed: rpm 7450
